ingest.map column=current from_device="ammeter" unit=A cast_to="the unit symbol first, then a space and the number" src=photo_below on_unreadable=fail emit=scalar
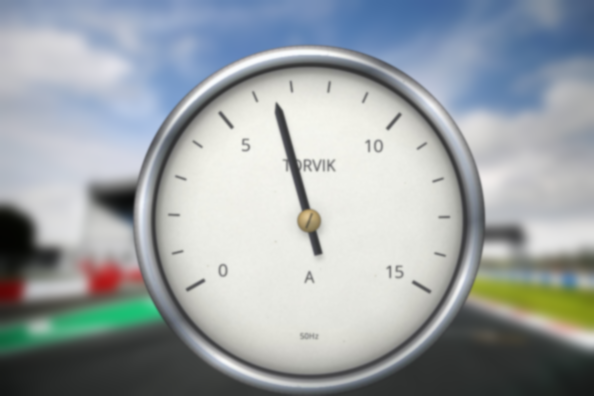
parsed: A 6.5
